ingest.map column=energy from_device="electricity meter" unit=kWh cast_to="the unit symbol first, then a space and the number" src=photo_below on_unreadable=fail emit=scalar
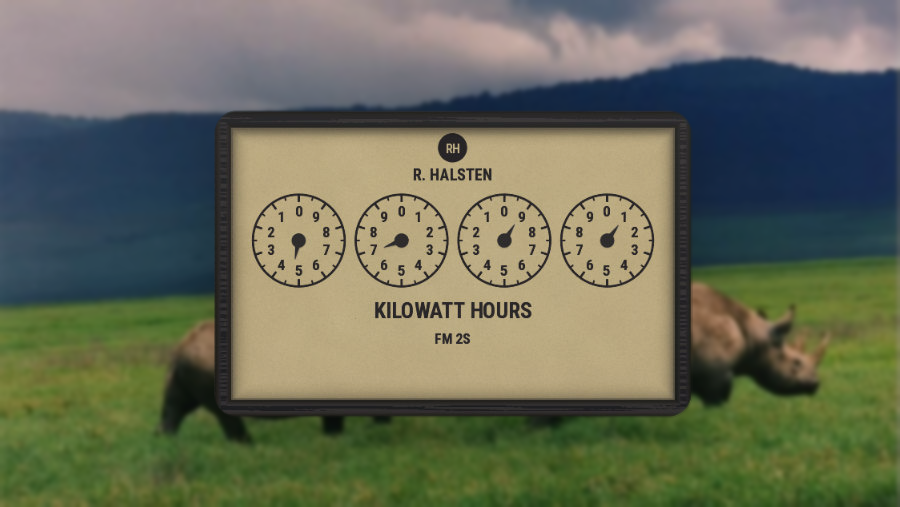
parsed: kWh 4691
